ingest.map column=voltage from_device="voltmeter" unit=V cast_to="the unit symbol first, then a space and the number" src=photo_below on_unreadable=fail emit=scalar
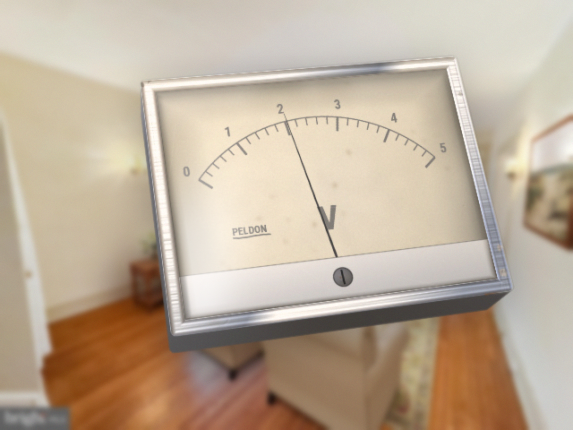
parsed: V 2
